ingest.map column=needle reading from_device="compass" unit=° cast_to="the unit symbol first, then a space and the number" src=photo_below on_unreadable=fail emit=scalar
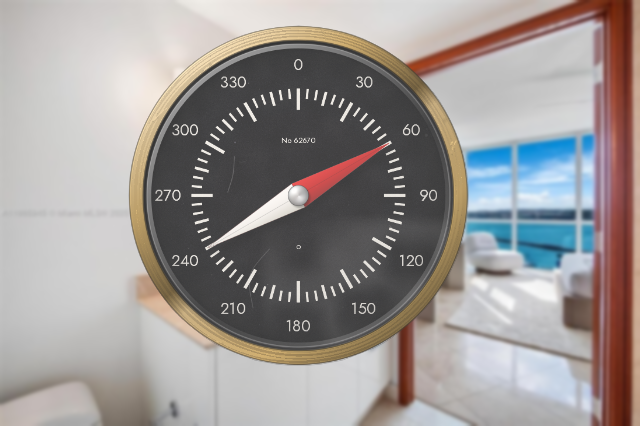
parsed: ° 60
